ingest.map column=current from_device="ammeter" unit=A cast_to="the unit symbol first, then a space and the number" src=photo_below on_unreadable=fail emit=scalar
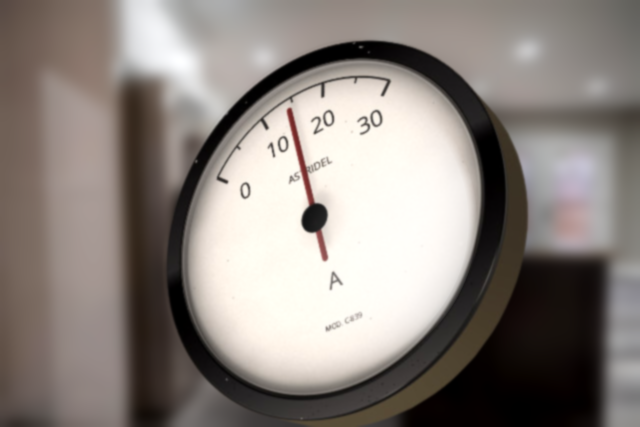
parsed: A 15
